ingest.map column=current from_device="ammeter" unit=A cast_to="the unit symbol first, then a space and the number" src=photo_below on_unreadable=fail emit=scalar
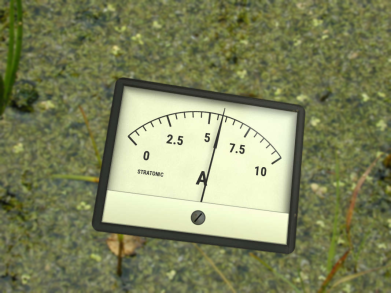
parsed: A 5.75
